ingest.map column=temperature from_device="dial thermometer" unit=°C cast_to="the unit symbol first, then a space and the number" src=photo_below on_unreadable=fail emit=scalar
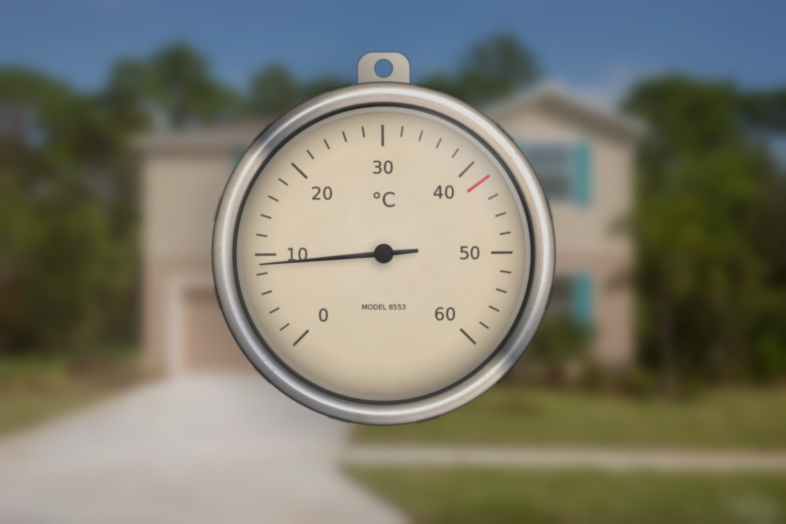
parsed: °C 9
